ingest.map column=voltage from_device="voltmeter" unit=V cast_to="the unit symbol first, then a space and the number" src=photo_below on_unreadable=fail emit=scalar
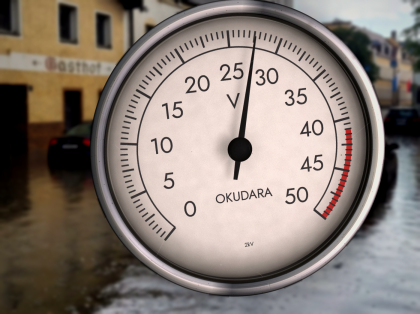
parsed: V 27.5
